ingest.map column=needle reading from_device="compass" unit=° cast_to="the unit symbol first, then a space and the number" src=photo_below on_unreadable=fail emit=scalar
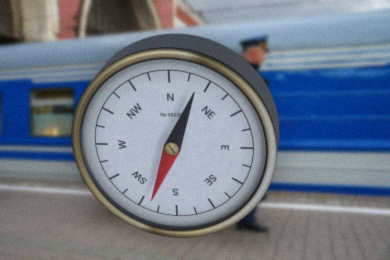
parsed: ° 202.5
